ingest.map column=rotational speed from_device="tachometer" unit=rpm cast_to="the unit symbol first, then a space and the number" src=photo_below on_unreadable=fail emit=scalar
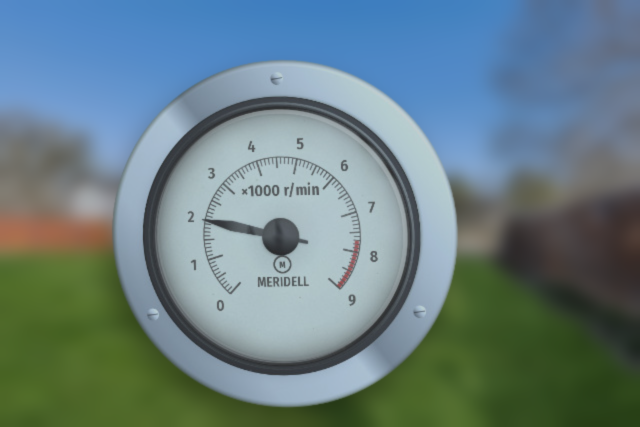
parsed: rpm 2000
